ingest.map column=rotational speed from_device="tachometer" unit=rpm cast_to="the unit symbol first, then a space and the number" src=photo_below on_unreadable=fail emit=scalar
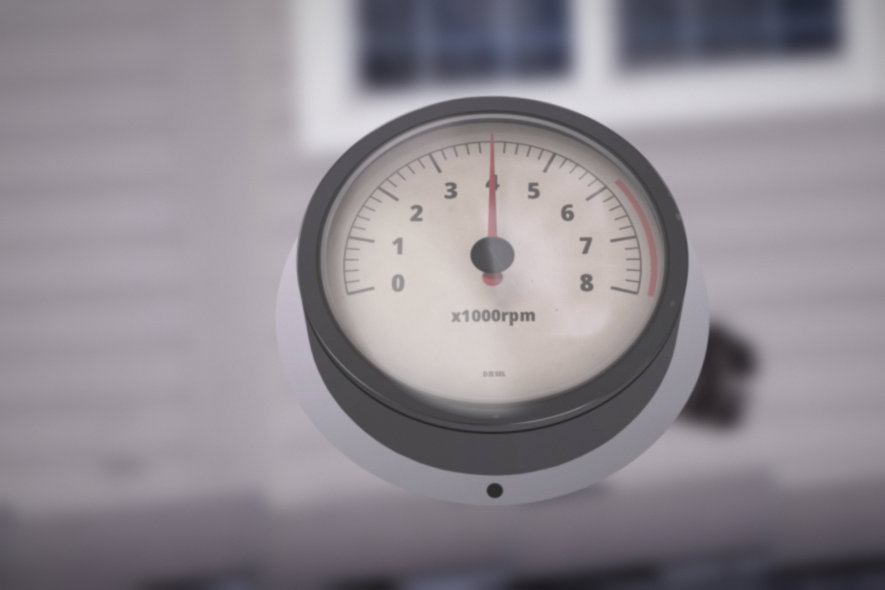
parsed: rpm 4000
